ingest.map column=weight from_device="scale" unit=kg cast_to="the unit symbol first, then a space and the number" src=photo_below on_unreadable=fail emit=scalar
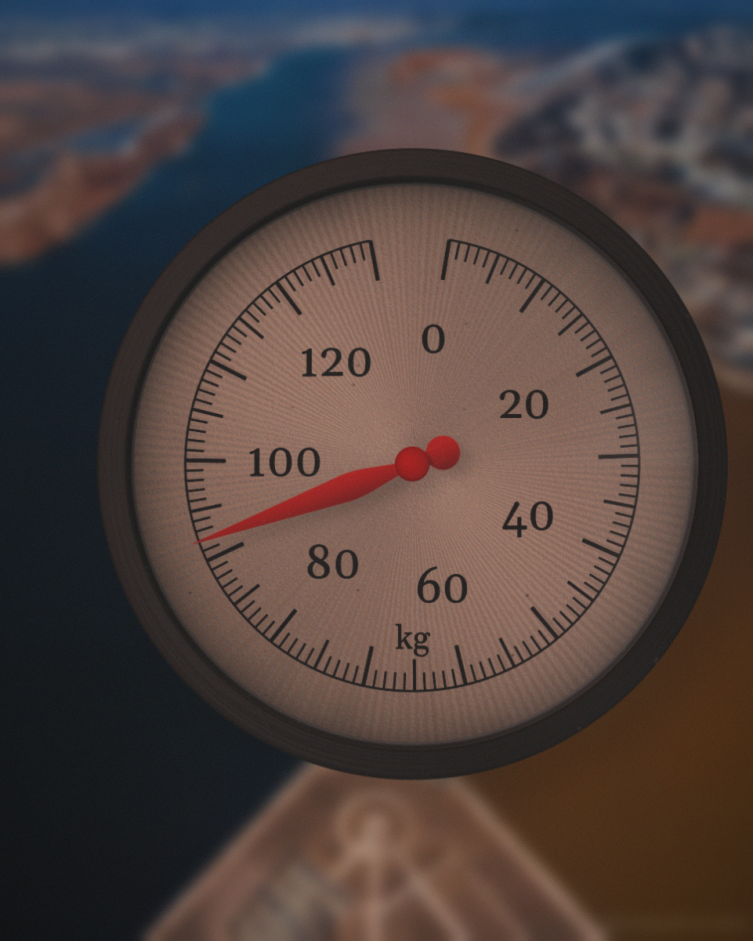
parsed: kg 92
